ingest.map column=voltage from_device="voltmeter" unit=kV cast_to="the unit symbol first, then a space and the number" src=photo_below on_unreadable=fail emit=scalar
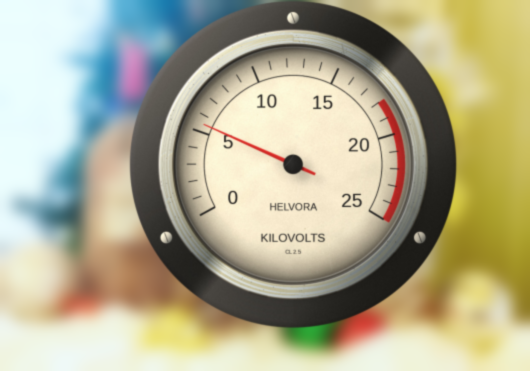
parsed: kV 5.5
